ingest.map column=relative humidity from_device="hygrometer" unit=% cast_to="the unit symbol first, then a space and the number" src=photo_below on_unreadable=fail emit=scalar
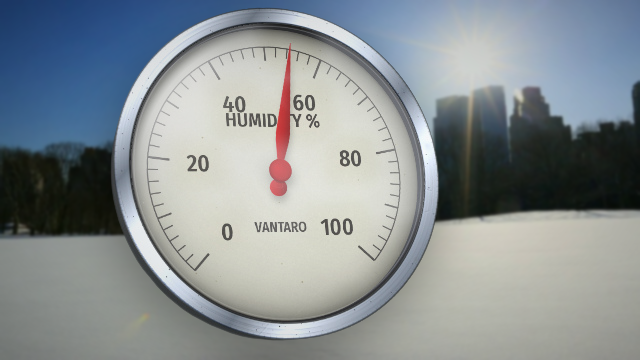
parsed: % 54
